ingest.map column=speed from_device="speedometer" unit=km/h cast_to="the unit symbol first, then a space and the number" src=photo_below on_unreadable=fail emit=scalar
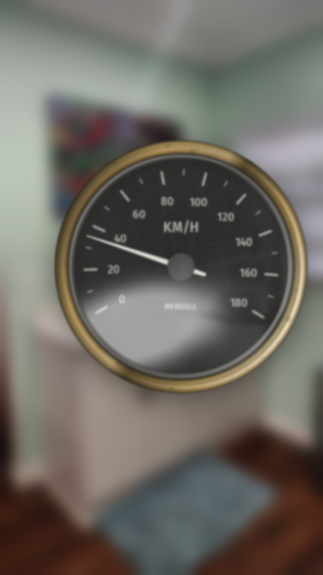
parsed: km/h 35
